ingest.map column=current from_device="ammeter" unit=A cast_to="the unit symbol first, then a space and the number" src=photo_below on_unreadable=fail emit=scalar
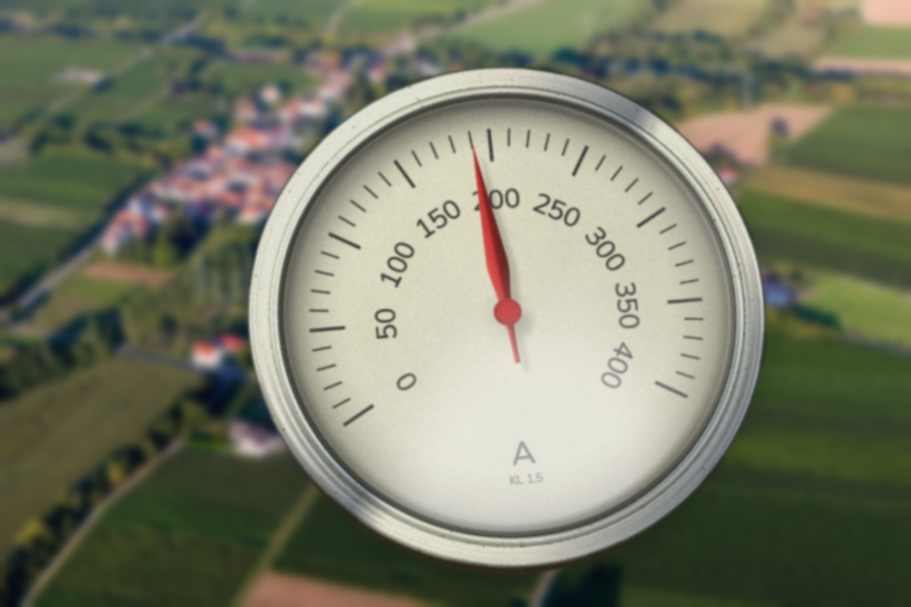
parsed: A 190
